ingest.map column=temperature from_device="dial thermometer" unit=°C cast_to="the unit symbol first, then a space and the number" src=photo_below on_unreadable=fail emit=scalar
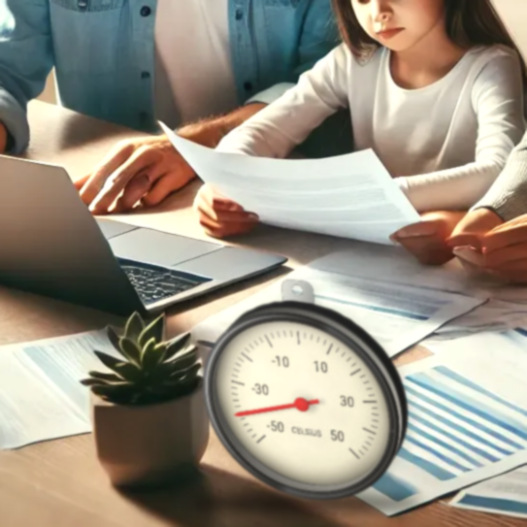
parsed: °C -40
